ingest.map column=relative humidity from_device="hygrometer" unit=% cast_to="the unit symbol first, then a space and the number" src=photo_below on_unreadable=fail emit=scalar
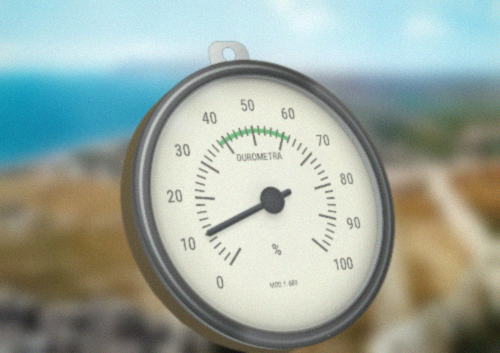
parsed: % 10
